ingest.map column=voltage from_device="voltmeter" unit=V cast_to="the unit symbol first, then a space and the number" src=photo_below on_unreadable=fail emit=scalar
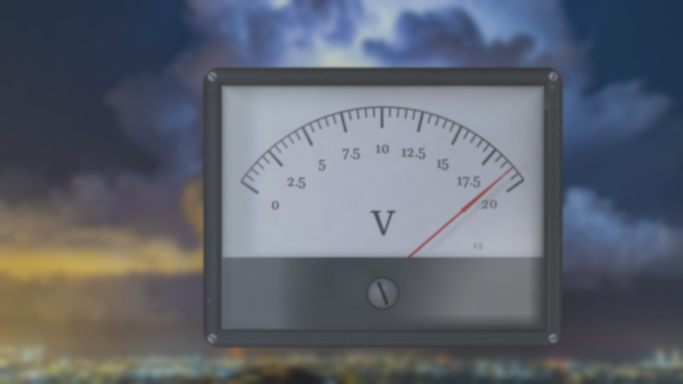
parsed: V 19
